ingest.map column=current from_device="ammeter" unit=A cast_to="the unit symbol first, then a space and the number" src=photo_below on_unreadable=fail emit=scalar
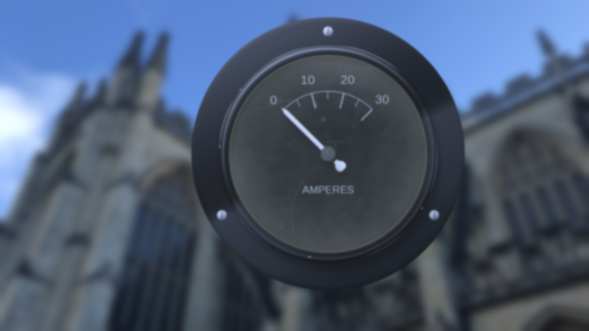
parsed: A 0
